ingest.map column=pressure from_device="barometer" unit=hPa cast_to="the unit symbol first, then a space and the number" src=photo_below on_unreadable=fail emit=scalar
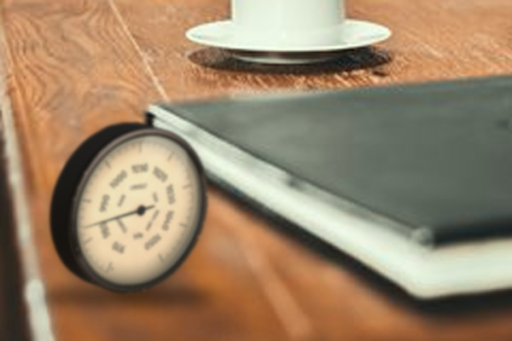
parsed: hPa 984
